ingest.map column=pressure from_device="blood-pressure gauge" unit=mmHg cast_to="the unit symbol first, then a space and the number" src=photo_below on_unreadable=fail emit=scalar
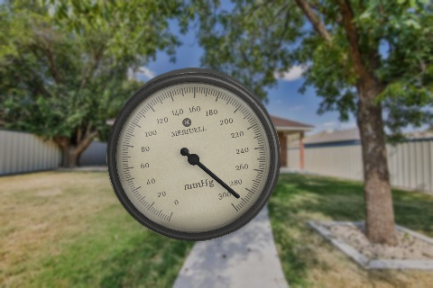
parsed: mmHg 290
